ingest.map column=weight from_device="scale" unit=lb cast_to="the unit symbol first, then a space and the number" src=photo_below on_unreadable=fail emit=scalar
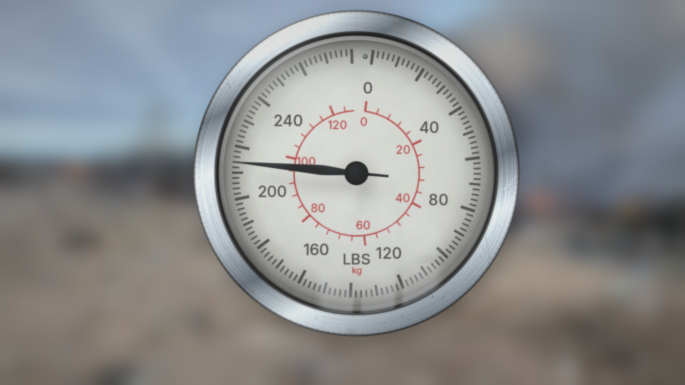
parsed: lb 214
